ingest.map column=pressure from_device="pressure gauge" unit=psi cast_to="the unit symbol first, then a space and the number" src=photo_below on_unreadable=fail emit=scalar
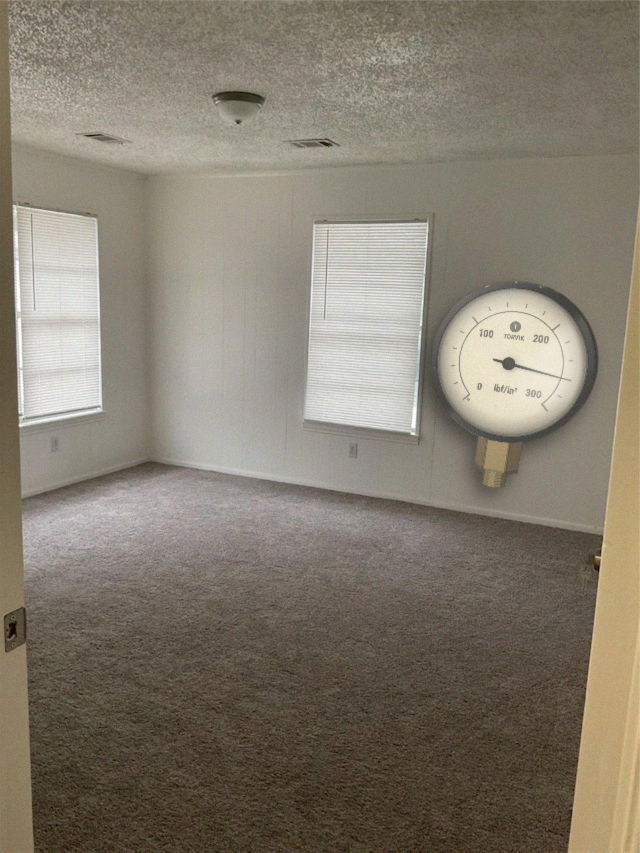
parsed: psi 260
